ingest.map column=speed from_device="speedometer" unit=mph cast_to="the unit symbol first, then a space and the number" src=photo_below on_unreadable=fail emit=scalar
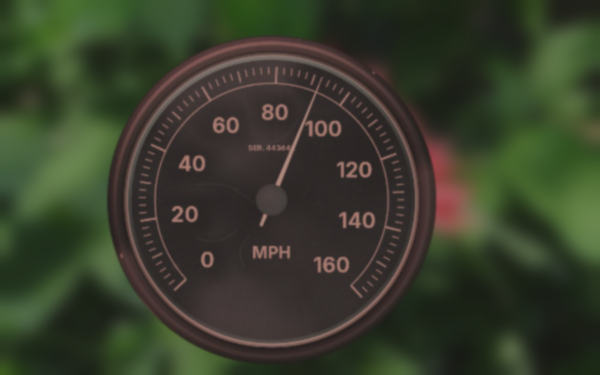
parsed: mph 92
